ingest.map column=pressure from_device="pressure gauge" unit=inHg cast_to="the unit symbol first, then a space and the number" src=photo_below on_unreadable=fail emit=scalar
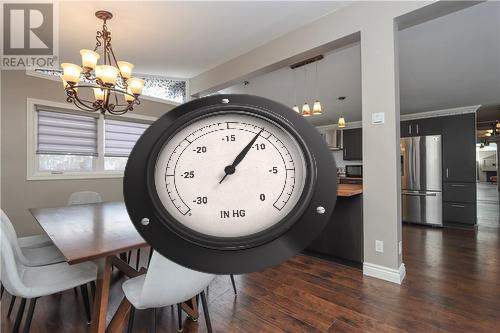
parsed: inHg -11
